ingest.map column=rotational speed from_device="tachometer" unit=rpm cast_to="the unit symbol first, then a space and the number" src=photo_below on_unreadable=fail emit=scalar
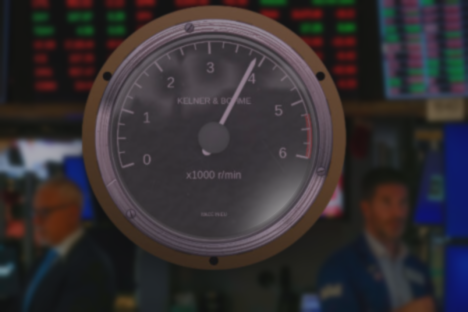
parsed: rpm 3875
